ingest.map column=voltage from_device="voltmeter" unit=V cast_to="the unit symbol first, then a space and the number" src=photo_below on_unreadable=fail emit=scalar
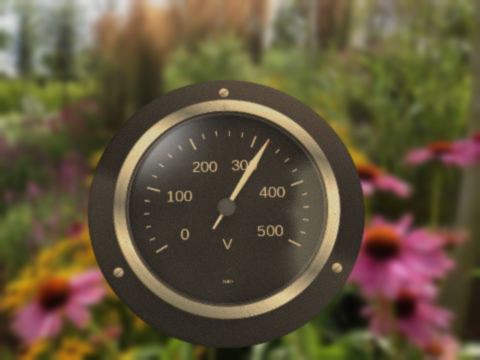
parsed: V 320
